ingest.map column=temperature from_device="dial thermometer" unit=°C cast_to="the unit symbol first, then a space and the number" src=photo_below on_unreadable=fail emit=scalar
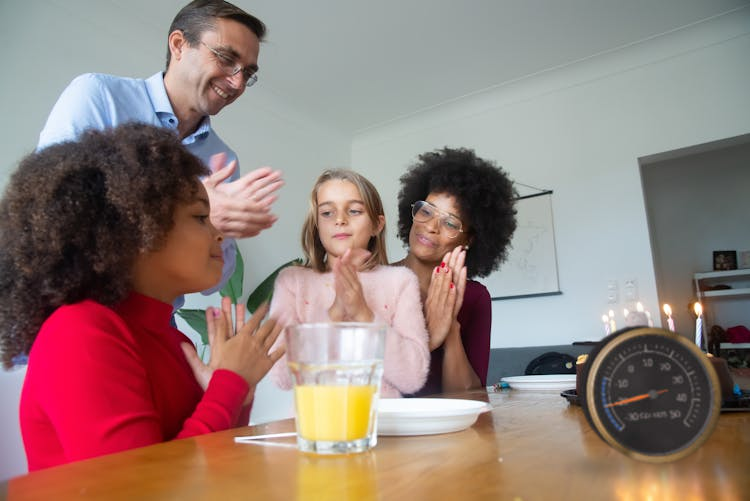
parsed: °C -20
